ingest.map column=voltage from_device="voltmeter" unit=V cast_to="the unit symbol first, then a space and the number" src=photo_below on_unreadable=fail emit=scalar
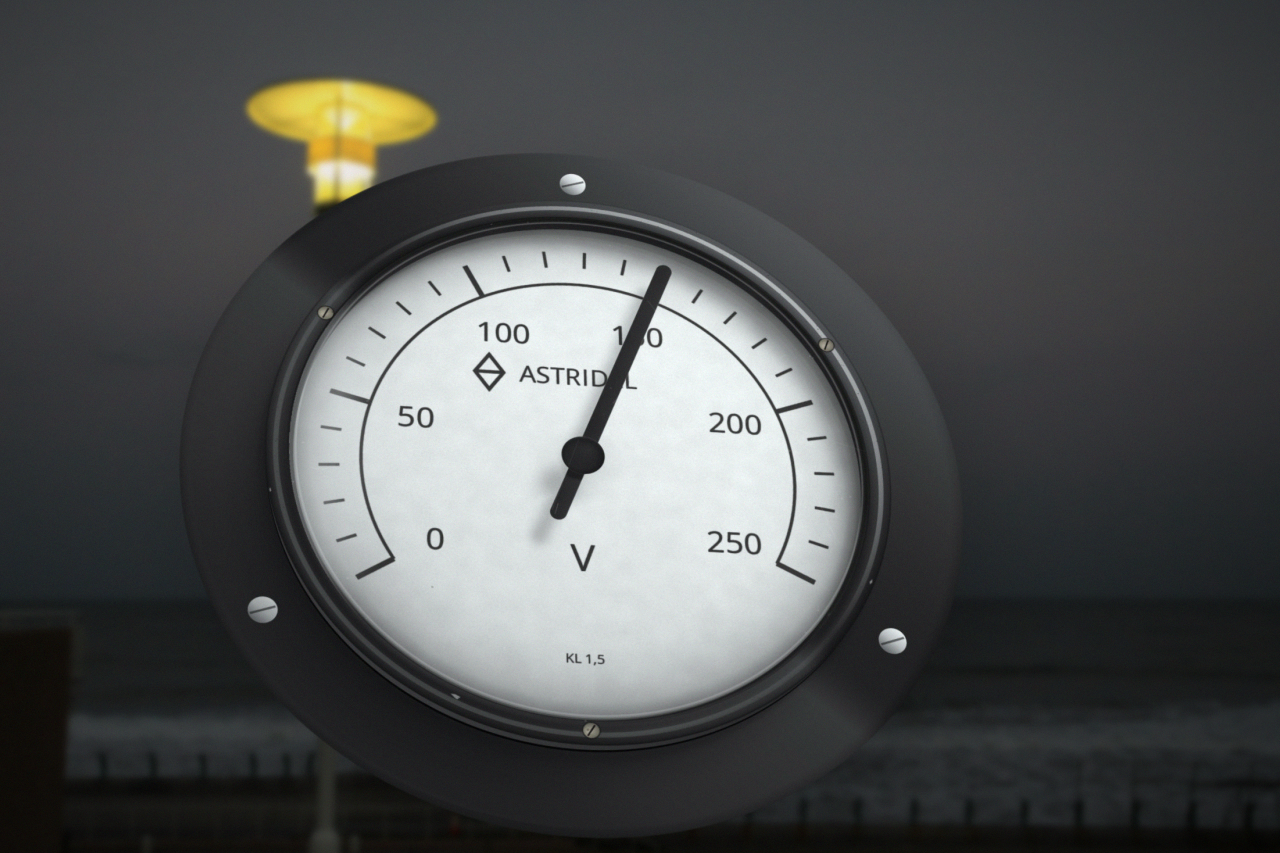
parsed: V 150
